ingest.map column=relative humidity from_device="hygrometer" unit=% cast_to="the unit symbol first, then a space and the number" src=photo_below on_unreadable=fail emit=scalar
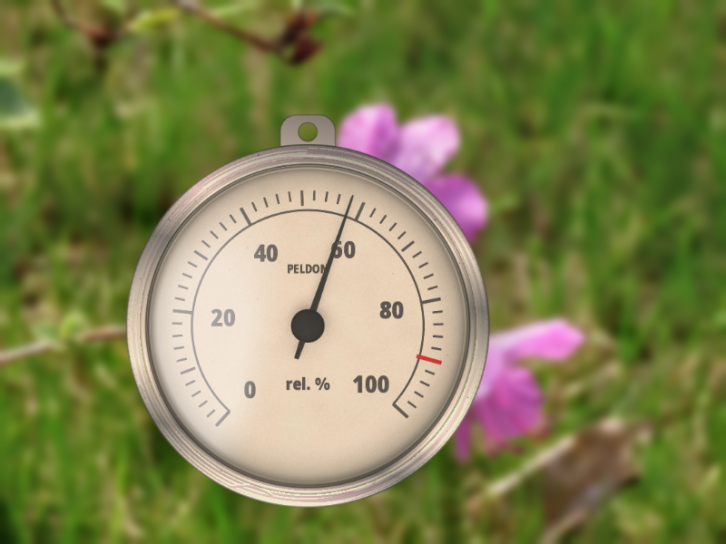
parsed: % 58
